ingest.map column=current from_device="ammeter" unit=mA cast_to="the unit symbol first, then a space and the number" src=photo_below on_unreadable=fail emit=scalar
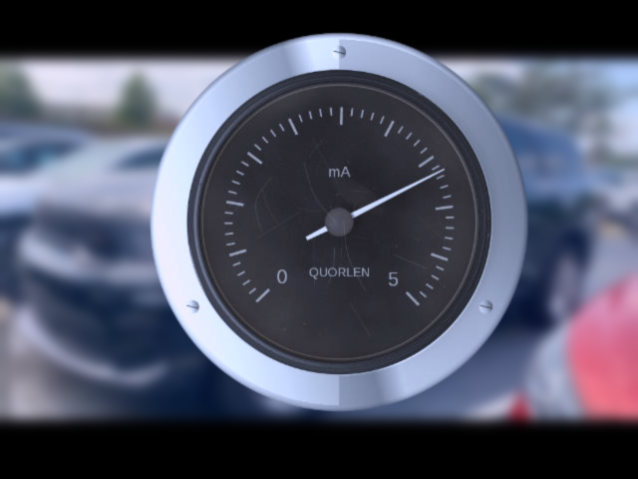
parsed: mA 3.65
